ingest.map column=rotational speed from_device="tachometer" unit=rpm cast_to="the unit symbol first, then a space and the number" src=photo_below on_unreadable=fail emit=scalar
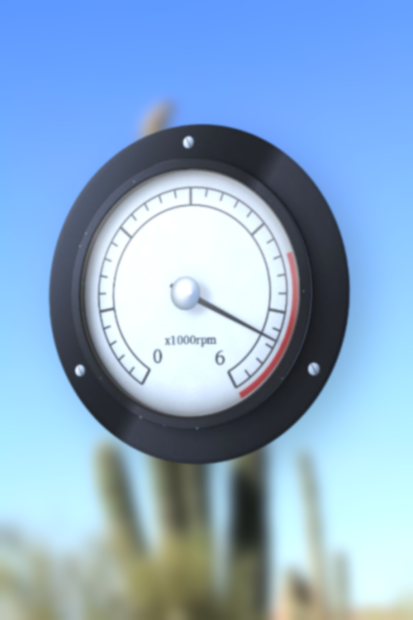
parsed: rpm 5300
